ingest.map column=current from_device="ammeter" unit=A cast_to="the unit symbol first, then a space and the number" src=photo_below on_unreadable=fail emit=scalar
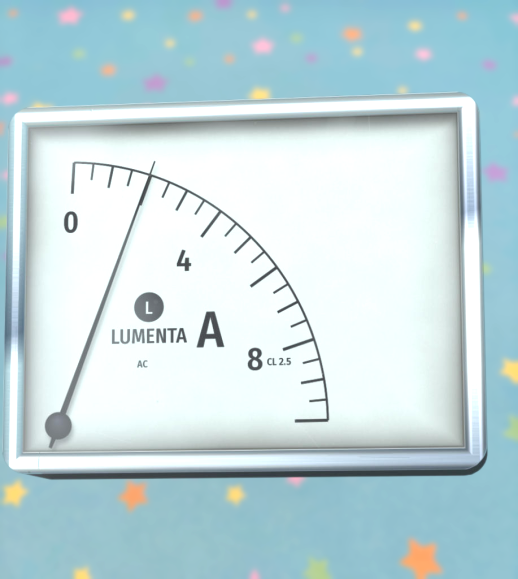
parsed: A 2
